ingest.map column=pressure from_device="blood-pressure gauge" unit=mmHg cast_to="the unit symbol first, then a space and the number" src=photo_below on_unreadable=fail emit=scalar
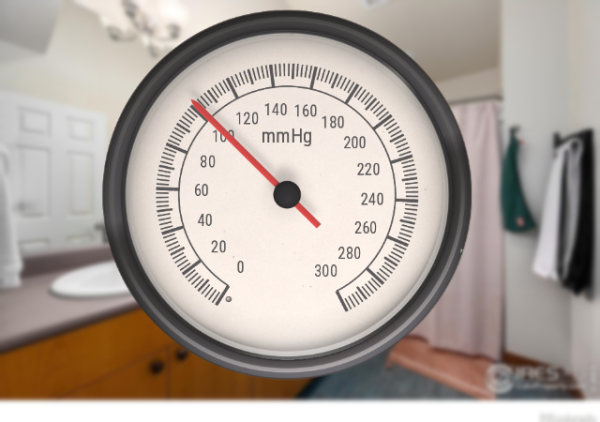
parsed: mmHg 102
